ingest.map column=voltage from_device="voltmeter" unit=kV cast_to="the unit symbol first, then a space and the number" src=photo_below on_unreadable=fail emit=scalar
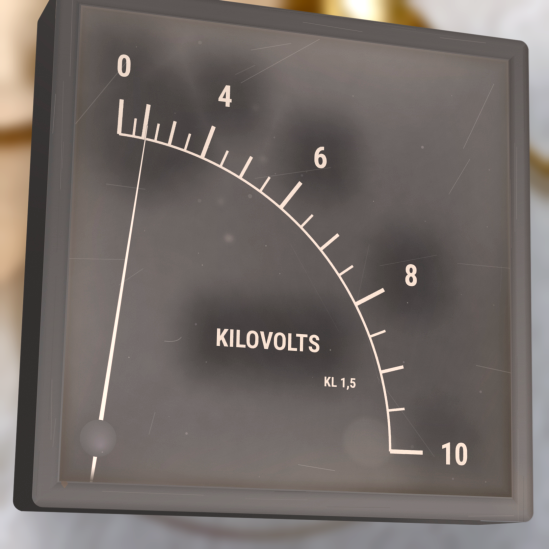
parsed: kV 2
